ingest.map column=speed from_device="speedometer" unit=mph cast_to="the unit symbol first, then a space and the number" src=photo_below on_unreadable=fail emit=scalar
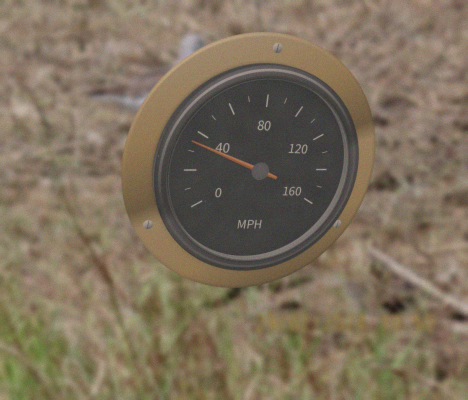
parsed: mph 35
